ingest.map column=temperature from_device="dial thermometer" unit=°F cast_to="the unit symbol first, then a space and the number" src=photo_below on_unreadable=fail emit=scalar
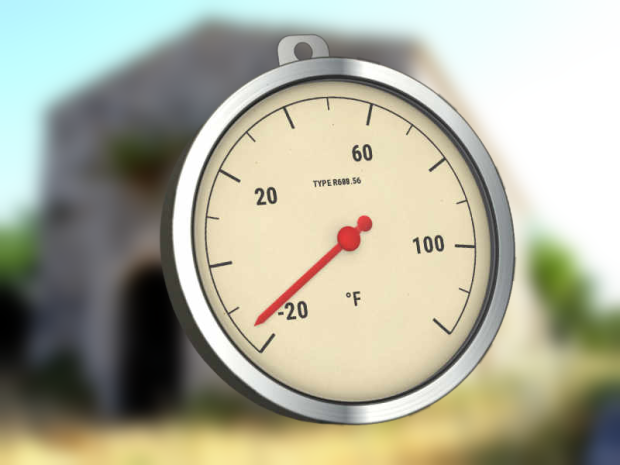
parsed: °F -15
